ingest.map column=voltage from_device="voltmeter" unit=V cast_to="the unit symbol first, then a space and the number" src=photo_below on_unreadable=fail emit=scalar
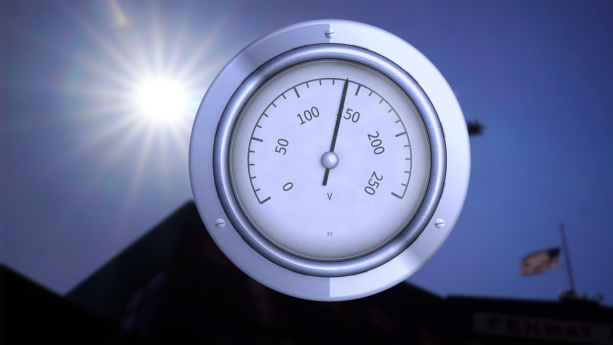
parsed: V 140
